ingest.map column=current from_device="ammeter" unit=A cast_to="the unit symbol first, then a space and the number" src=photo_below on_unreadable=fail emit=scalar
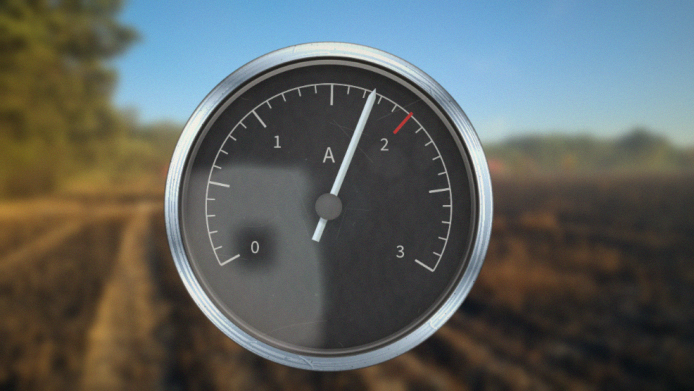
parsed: A 1.75
